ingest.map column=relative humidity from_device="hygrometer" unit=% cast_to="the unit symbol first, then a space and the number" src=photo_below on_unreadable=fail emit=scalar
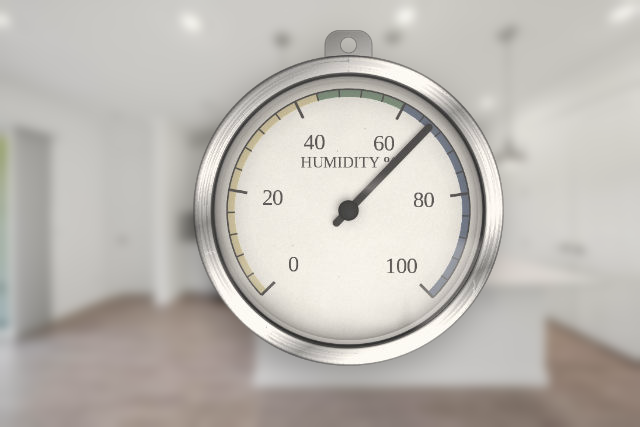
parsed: % 66
